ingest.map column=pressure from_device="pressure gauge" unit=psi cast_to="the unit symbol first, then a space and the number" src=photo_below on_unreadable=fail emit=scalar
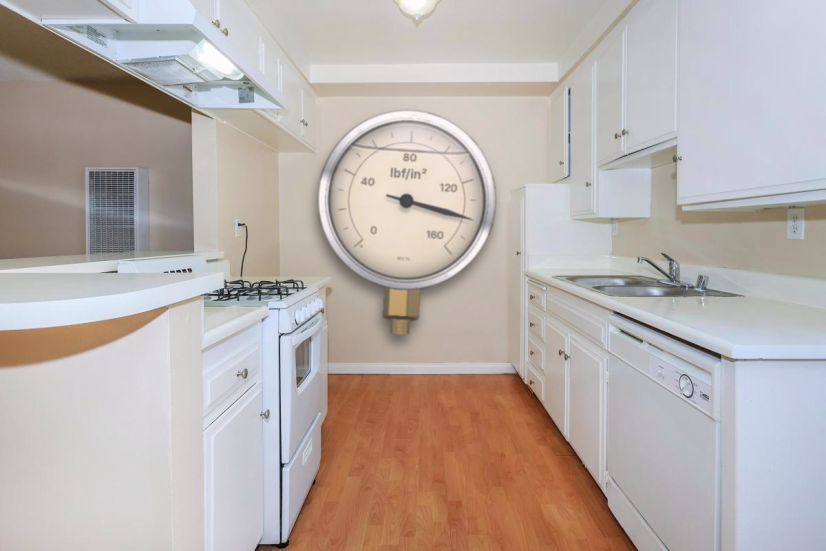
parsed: psi 140
